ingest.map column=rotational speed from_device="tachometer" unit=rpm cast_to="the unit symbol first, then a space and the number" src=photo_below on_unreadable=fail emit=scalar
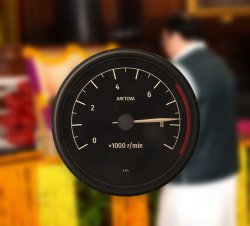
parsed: rpm 7750
